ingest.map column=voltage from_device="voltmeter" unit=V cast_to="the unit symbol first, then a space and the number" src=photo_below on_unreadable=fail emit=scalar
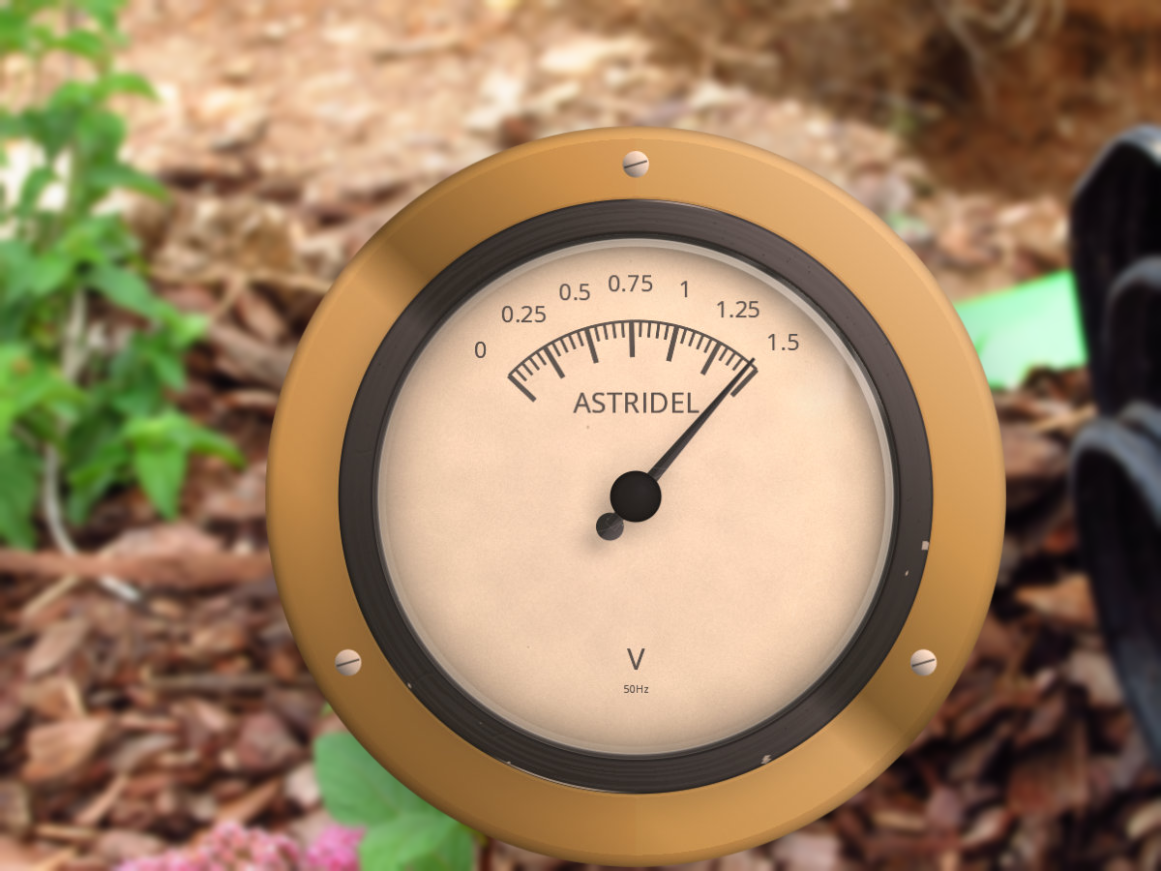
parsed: V 1.45
